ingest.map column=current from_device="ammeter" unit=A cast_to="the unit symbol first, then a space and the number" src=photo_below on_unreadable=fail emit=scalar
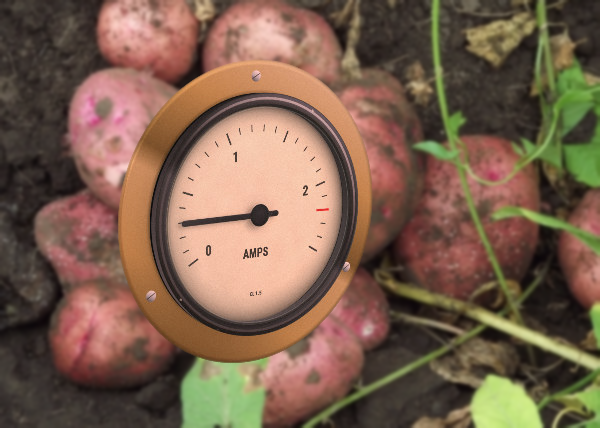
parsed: A 0.3
